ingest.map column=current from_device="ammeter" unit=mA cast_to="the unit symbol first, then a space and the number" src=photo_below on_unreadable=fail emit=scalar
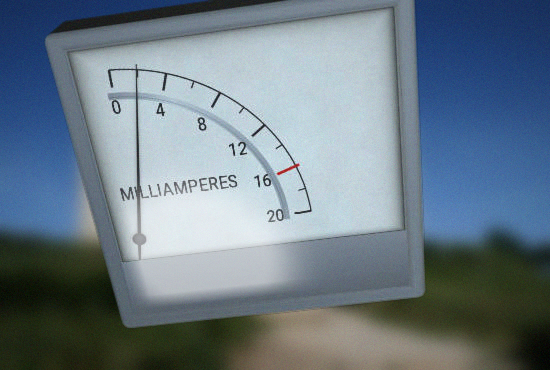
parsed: mA 2
